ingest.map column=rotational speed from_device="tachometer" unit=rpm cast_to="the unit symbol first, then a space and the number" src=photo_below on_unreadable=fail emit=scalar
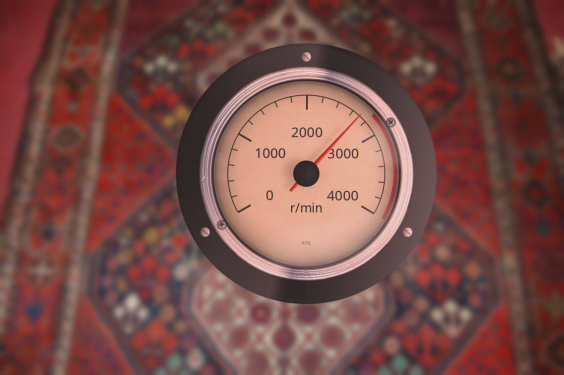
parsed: rpm 2700
